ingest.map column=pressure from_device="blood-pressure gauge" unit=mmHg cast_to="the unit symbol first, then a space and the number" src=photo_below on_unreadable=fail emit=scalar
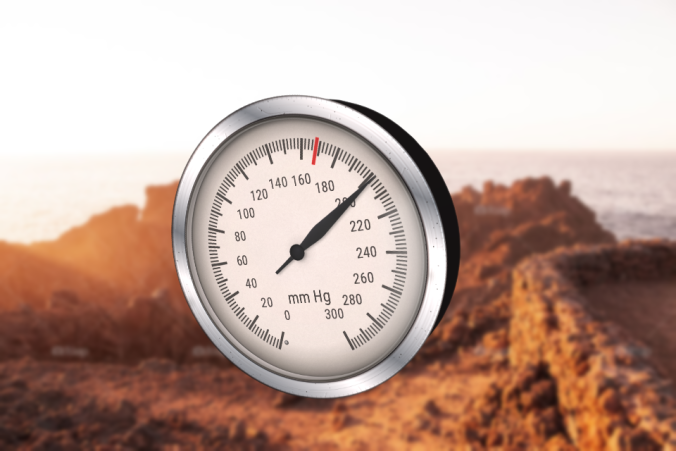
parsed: mmHg 202
